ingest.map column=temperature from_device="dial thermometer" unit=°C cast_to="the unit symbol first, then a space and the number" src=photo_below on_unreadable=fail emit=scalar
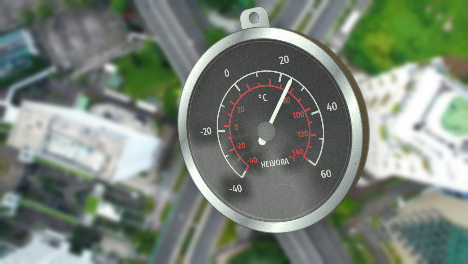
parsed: °C 25
